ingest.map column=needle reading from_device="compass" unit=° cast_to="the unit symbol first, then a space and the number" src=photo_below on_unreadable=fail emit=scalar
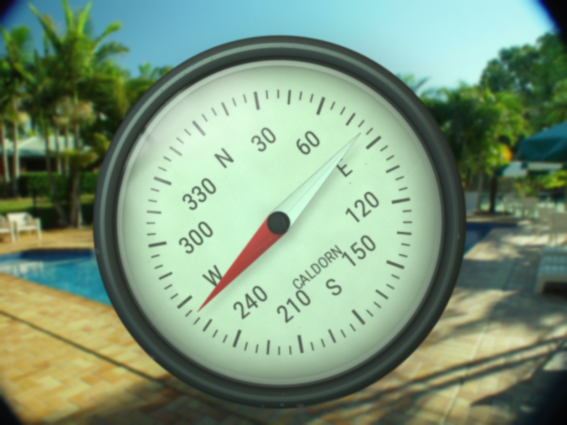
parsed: ° 262.5
